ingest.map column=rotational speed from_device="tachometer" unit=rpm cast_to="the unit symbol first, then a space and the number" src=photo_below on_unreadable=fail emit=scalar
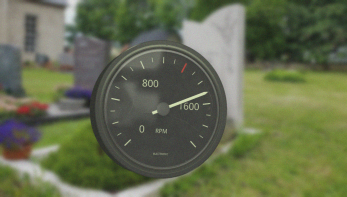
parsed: rpm 1500
